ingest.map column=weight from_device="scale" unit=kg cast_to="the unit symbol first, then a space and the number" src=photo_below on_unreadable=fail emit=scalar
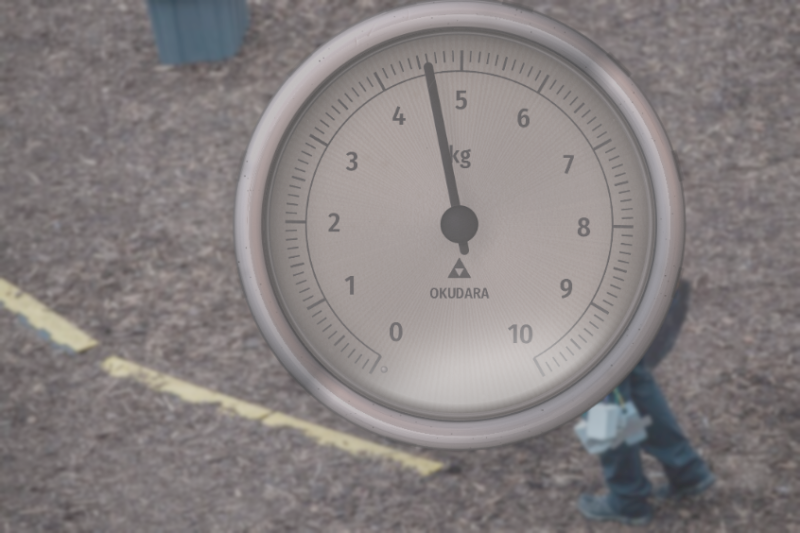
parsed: kg 4.6
